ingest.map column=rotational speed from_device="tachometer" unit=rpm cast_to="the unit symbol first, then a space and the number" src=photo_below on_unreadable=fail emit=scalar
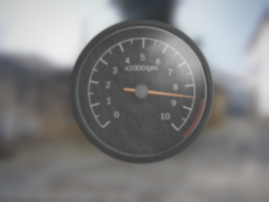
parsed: rpm 8500
